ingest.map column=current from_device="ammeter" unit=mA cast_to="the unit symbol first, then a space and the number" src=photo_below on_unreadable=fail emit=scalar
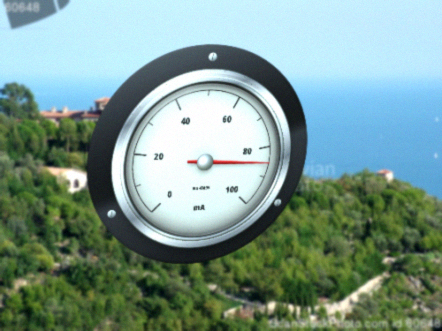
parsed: mA 85
